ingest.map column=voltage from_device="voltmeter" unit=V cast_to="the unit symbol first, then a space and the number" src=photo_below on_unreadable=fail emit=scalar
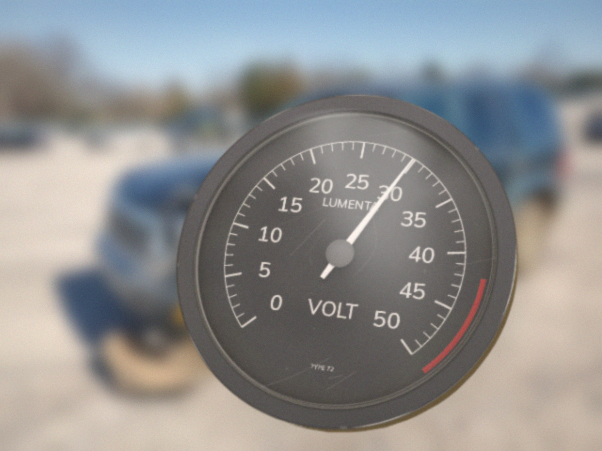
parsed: V 30
